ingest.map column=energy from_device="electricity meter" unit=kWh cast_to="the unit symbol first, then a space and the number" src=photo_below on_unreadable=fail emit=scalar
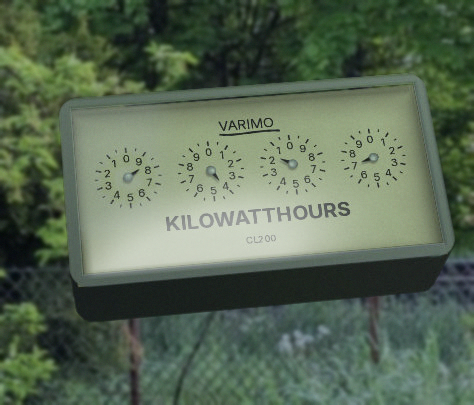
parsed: kWh 8417
